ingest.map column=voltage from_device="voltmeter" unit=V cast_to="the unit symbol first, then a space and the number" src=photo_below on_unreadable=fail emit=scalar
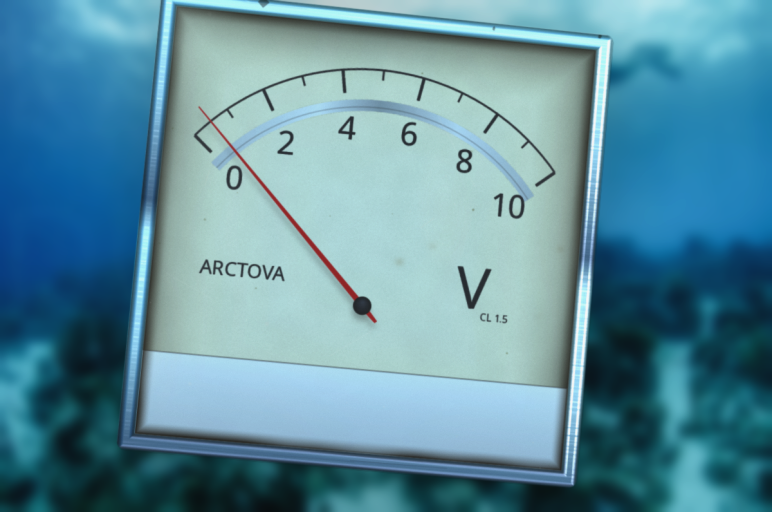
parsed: V 0.5
